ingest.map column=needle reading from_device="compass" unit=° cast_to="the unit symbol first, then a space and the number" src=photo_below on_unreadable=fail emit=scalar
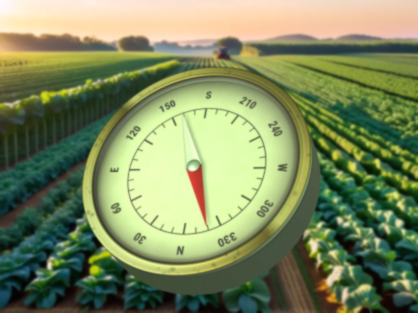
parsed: ° 340
